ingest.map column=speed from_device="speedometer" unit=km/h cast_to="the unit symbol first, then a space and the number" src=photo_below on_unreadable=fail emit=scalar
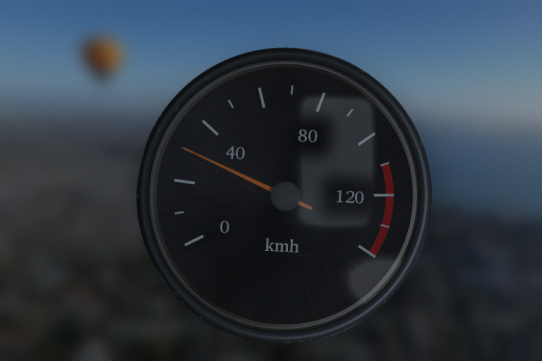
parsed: km/h 30
